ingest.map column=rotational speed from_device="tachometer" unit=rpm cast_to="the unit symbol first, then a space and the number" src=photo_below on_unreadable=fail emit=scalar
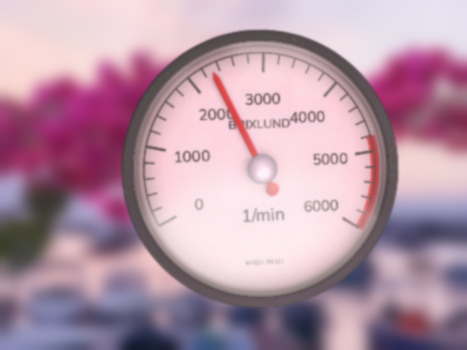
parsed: rpm 2300
